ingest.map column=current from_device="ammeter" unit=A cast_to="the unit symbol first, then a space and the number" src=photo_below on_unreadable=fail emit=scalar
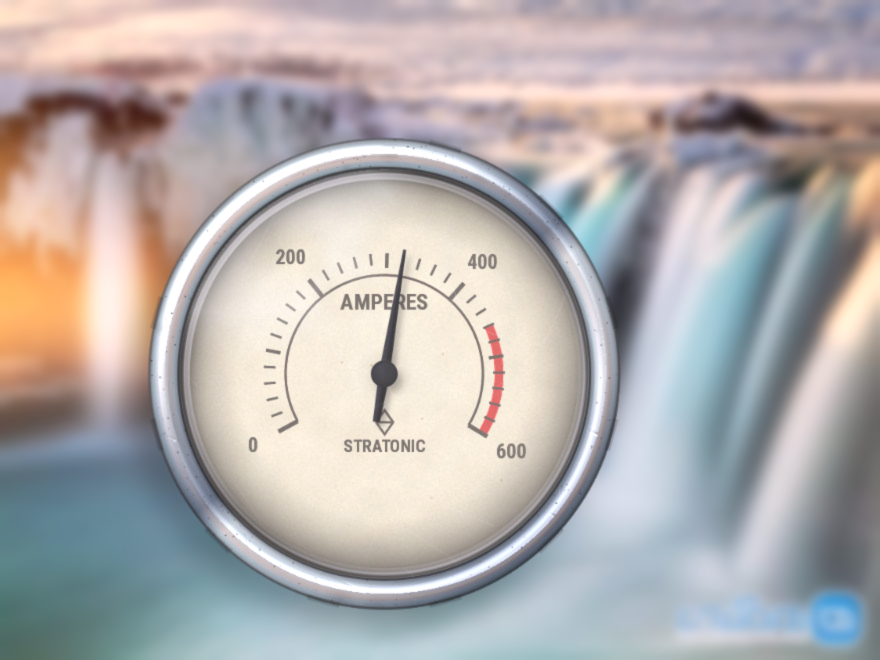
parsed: A 320
